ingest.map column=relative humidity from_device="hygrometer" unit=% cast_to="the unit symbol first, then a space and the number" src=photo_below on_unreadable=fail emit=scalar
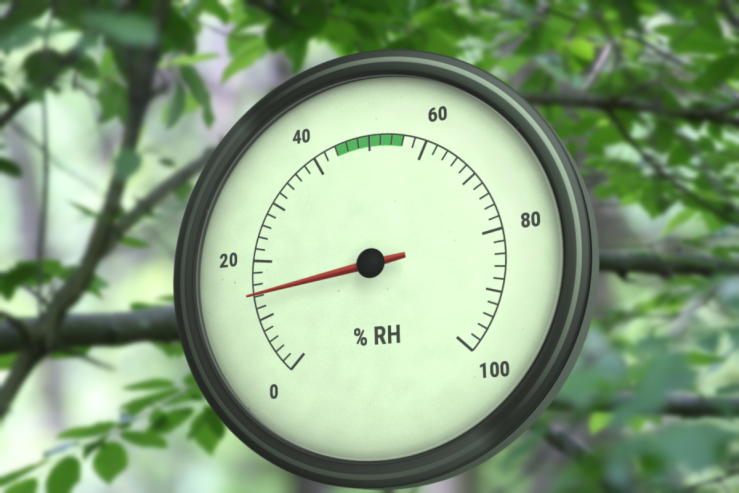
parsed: % 14
